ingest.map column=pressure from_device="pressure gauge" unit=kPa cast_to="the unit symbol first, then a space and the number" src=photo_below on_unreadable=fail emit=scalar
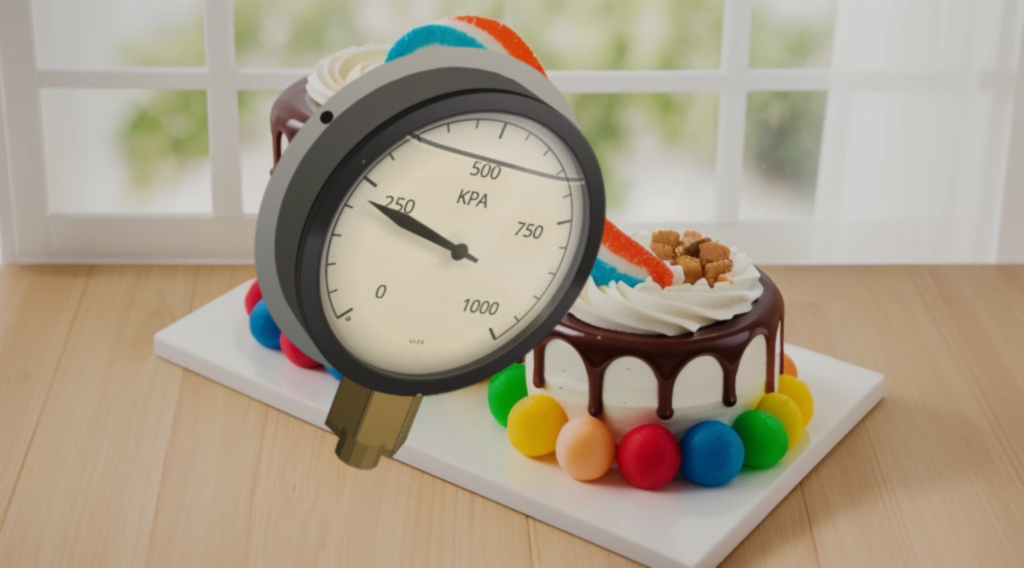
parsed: kPa 225
